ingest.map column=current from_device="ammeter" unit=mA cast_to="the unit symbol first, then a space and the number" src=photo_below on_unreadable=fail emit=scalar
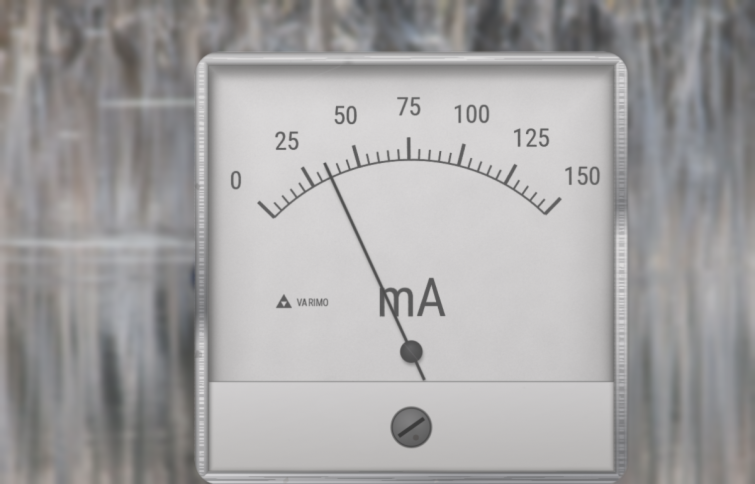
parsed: mA 35
